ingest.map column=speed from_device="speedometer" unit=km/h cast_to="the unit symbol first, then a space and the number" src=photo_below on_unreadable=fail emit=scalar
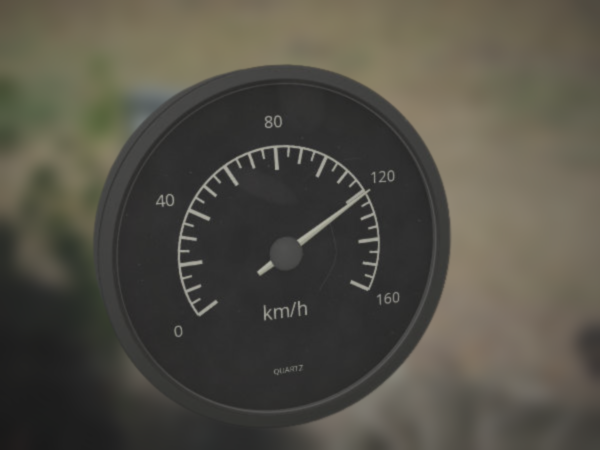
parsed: km/h 120
